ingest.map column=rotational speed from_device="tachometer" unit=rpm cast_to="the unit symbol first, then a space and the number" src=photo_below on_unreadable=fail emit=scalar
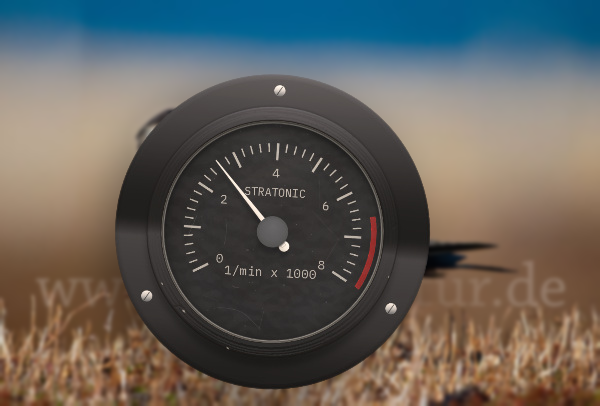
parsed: rpm 2600
